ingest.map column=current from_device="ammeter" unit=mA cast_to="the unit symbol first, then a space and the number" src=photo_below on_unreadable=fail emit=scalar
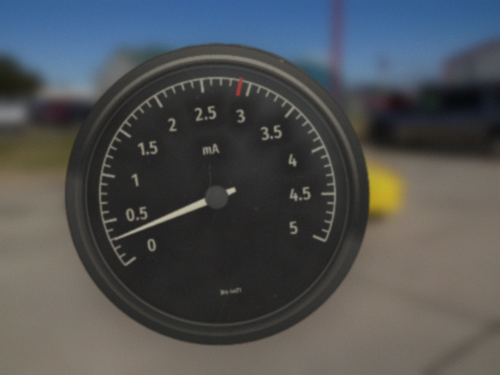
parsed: mA 0.3
